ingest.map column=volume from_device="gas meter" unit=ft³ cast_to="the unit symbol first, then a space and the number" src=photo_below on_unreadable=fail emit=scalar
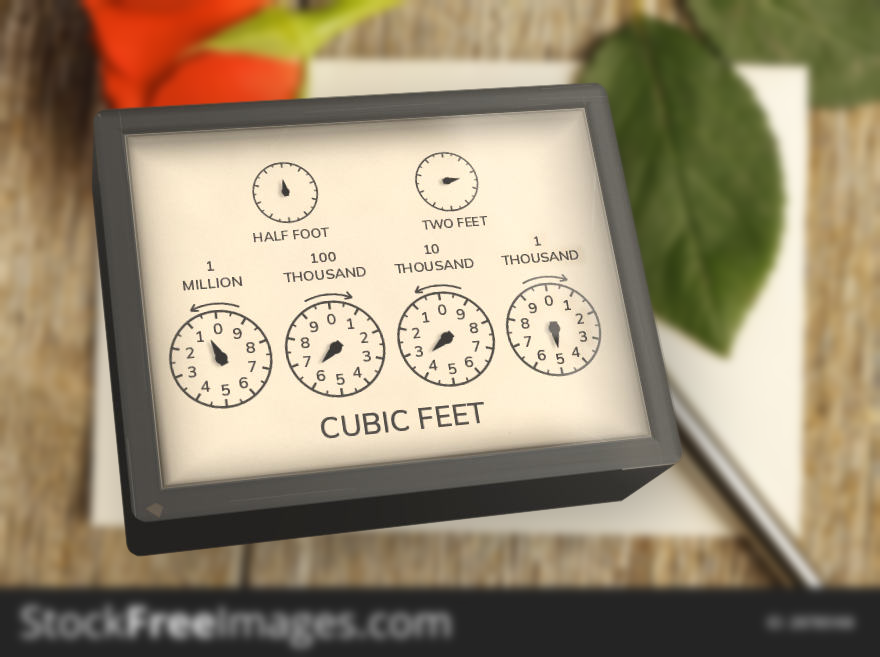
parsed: ft³ 63500
